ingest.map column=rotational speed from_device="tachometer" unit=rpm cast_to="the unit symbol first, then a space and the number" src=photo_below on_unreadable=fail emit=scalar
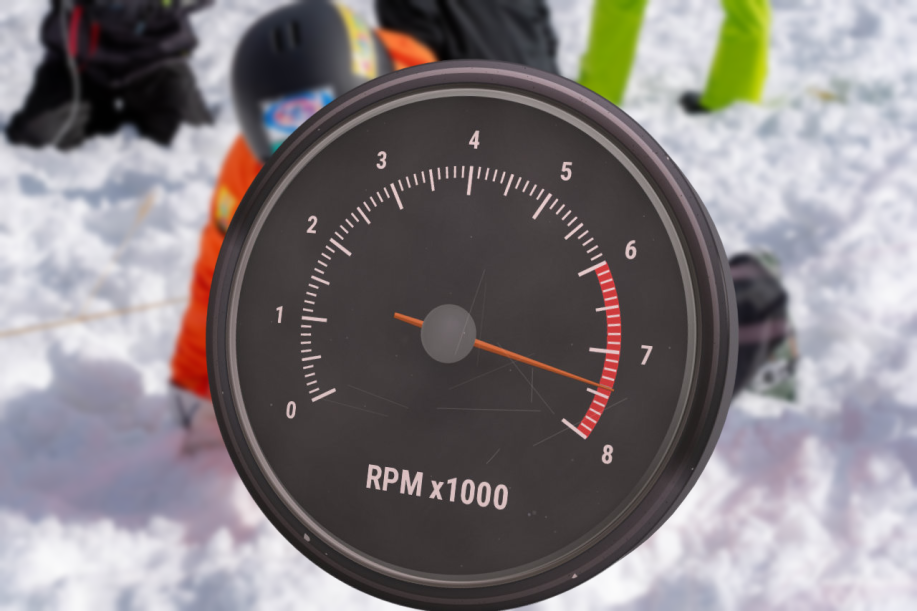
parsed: rpm 7400
